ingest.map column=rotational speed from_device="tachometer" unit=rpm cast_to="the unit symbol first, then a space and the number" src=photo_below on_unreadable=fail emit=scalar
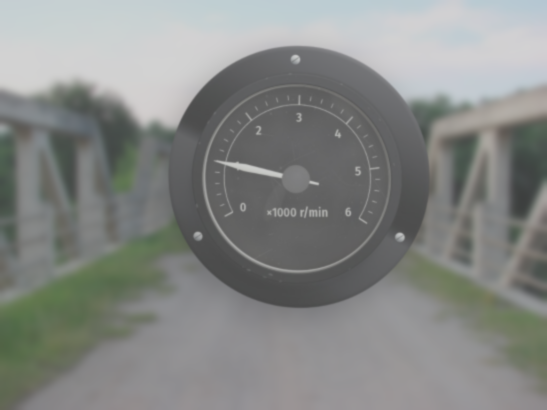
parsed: rpm 1000
